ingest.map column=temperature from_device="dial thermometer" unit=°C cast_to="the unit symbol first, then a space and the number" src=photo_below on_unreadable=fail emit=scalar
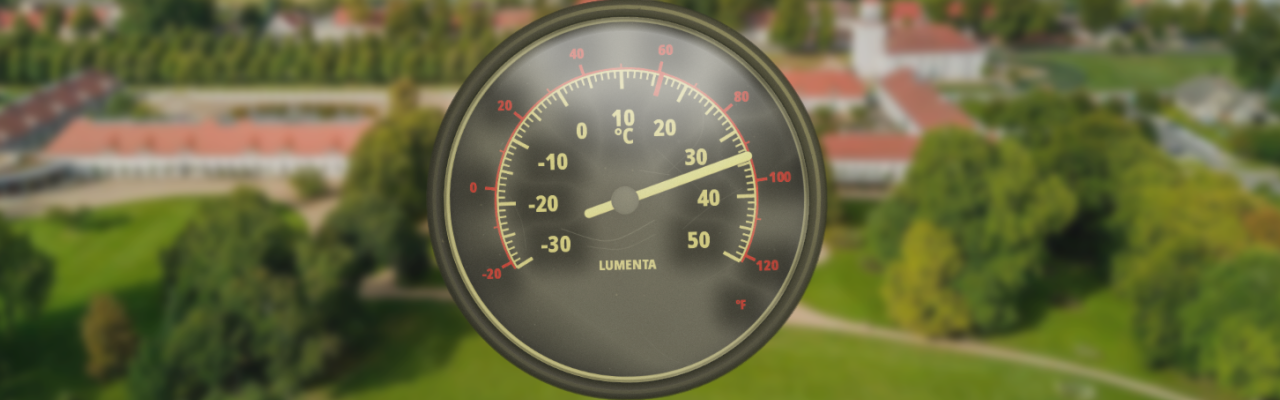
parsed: °C 34
